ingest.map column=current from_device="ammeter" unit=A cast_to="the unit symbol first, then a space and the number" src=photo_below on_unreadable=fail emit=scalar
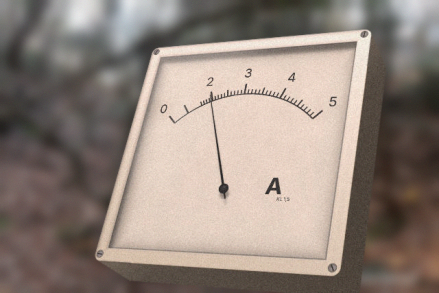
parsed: A 2
